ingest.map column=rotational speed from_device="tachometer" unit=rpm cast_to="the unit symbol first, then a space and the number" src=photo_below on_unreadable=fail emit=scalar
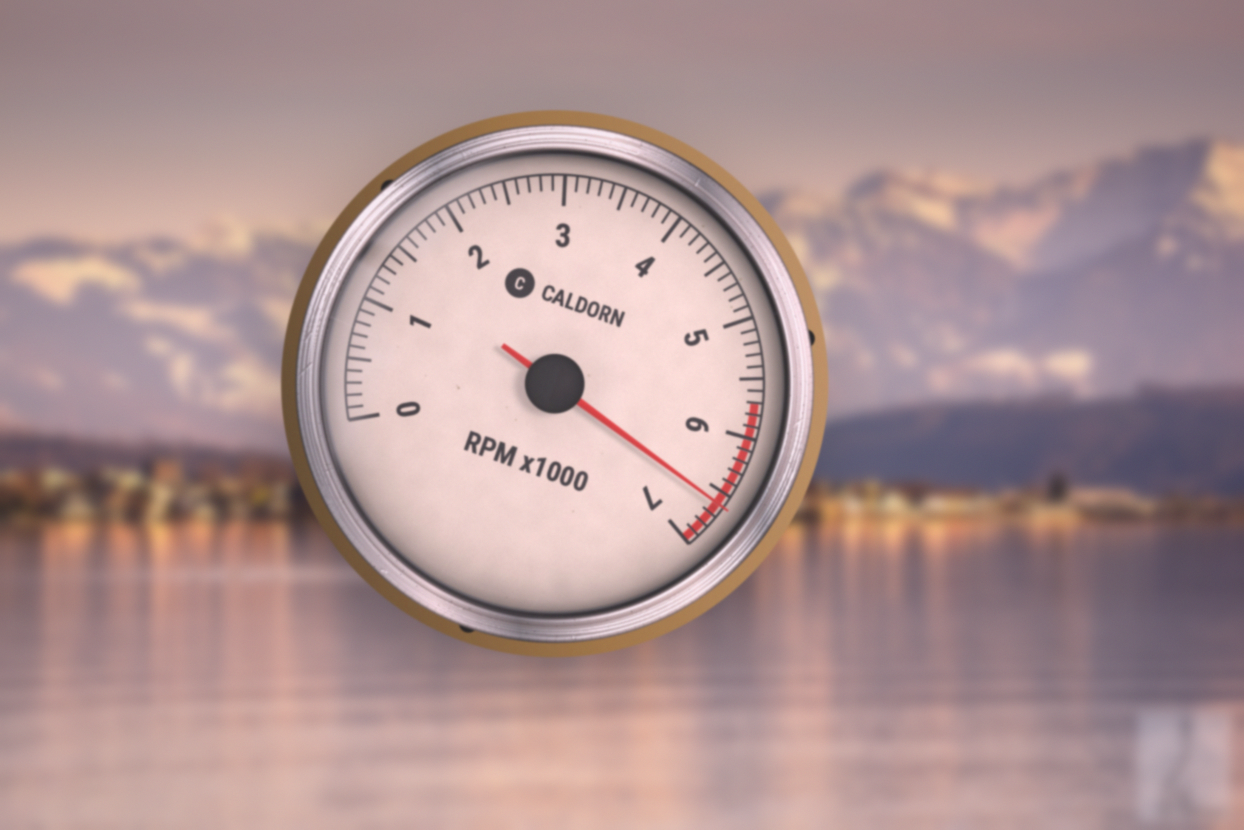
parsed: rpm 6600
